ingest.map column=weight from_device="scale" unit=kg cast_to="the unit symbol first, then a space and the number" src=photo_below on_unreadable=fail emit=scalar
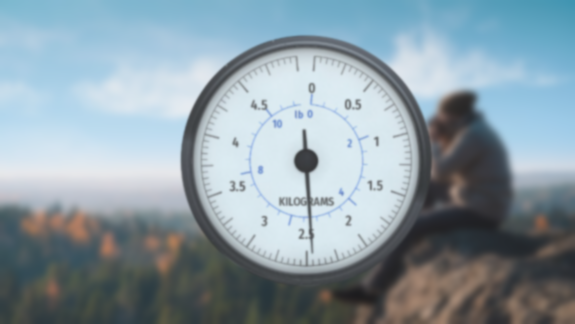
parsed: kg 2.45
